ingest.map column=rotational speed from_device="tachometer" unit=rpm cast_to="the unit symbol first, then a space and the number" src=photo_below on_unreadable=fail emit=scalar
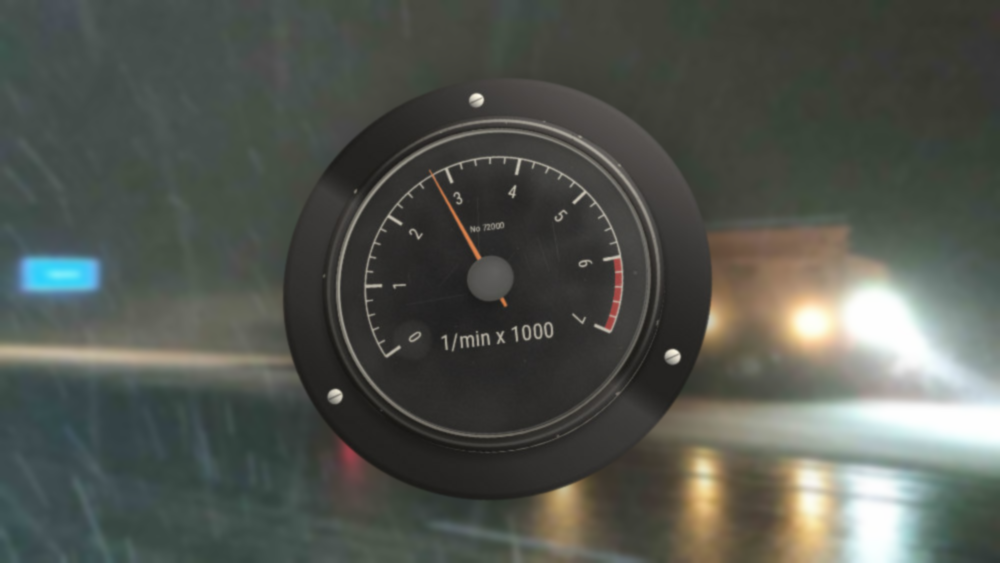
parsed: rpm 2800
